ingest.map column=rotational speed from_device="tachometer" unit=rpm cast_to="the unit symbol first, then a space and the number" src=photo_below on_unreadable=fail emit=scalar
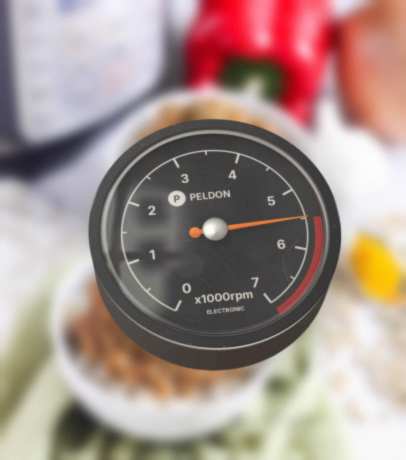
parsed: rpm 5500
